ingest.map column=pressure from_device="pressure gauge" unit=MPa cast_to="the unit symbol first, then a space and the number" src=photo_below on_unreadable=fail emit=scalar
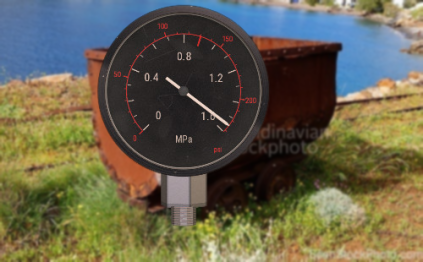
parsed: MPa 1.55
